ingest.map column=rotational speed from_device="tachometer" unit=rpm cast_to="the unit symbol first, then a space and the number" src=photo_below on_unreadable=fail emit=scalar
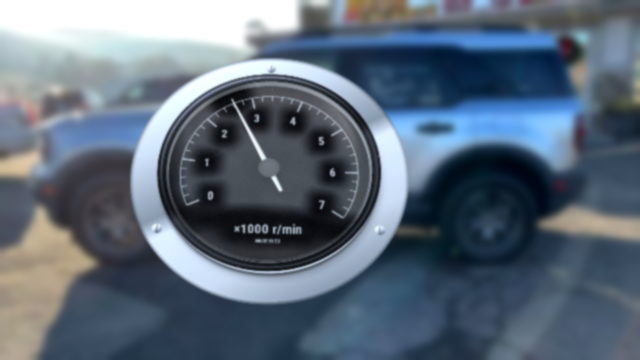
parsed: rpm 2600
